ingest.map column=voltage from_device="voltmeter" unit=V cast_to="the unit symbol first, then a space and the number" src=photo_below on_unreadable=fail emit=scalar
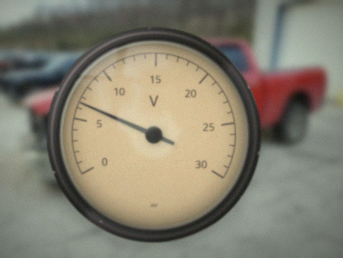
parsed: V 6.5
